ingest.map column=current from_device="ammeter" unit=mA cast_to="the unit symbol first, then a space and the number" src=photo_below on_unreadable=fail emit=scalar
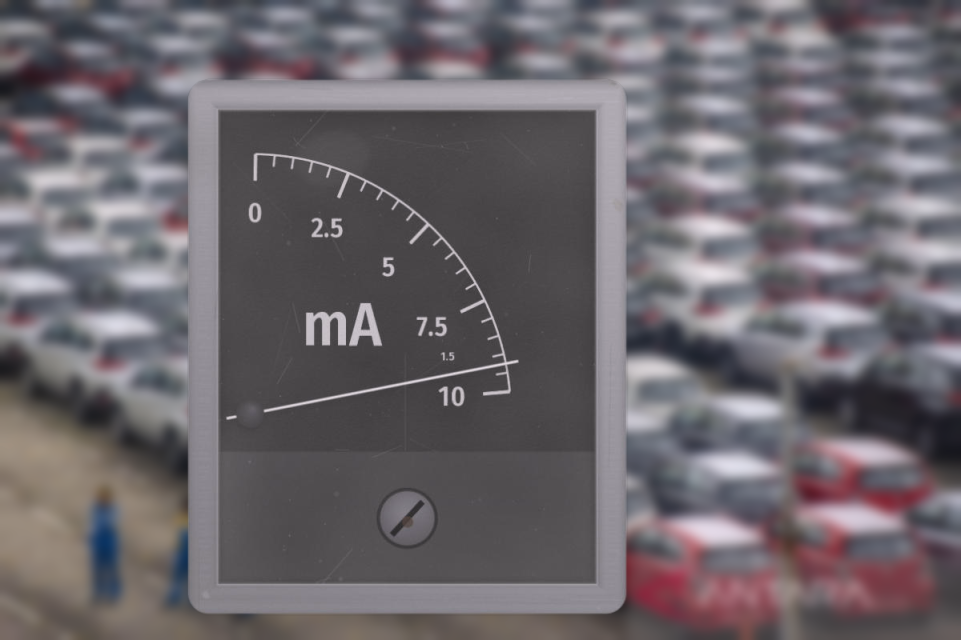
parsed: mA 9.25
